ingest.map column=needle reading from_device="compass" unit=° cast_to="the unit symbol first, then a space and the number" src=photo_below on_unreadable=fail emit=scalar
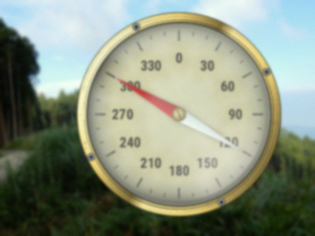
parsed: ° 300
